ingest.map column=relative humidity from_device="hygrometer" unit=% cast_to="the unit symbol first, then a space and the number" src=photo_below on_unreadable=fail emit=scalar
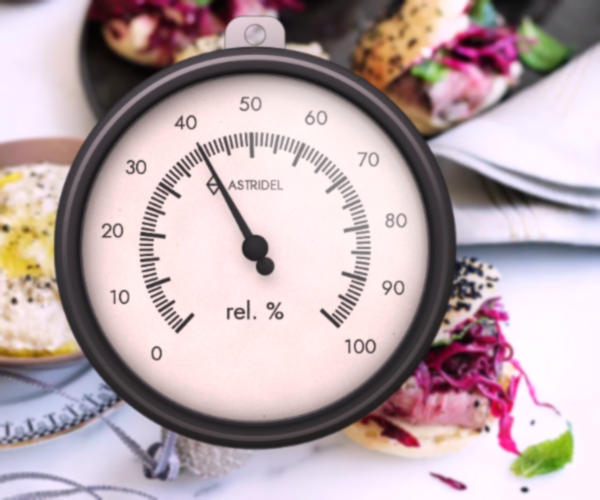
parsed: % 40
